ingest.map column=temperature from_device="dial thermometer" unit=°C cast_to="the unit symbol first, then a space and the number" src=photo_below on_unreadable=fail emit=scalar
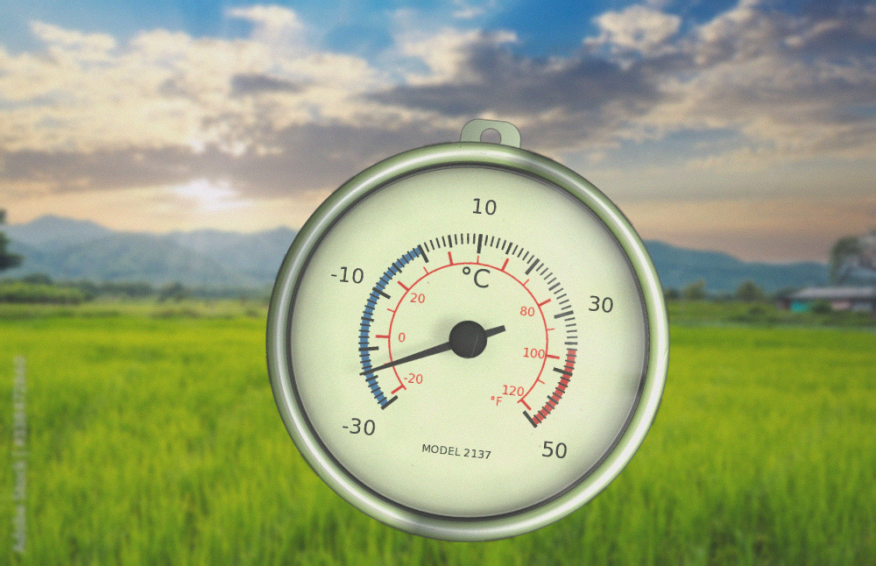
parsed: °C -24
